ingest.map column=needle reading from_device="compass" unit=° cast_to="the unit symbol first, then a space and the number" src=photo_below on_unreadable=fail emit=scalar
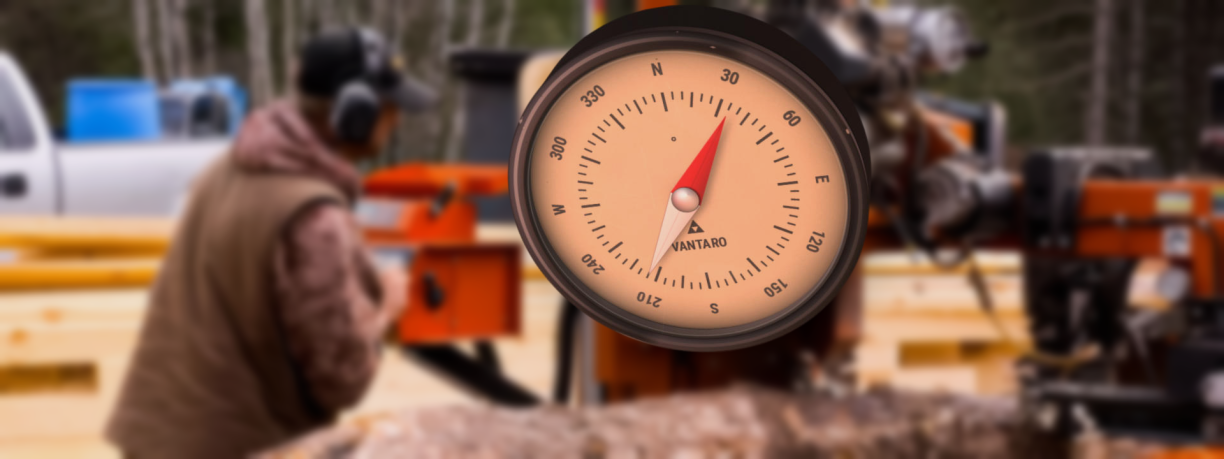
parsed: ° 35
